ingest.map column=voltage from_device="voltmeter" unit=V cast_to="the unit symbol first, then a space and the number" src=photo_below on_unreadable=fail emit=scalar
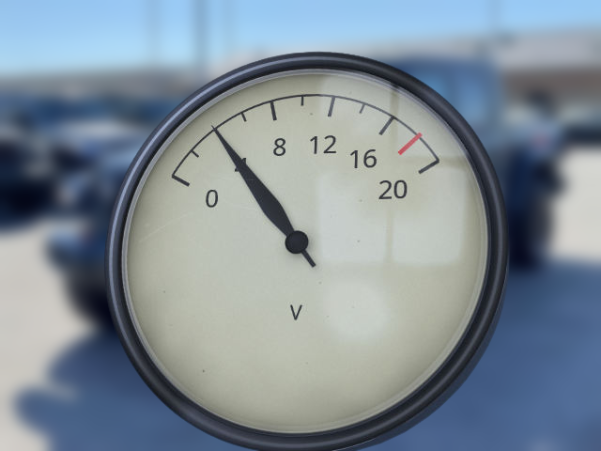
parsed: V 4
